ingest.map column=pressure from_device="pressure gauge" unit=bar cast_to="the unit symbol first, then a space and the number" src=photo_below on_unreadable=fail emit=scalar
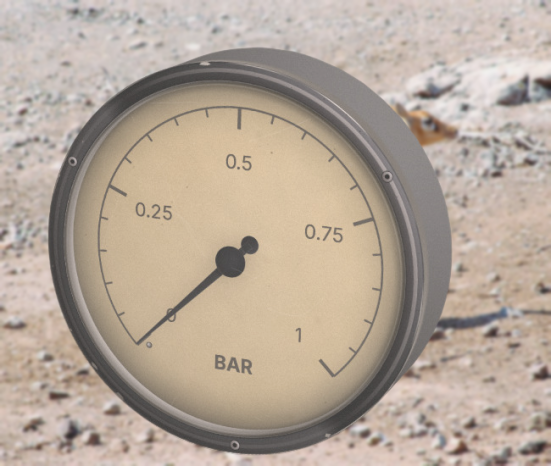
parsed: bar 0
